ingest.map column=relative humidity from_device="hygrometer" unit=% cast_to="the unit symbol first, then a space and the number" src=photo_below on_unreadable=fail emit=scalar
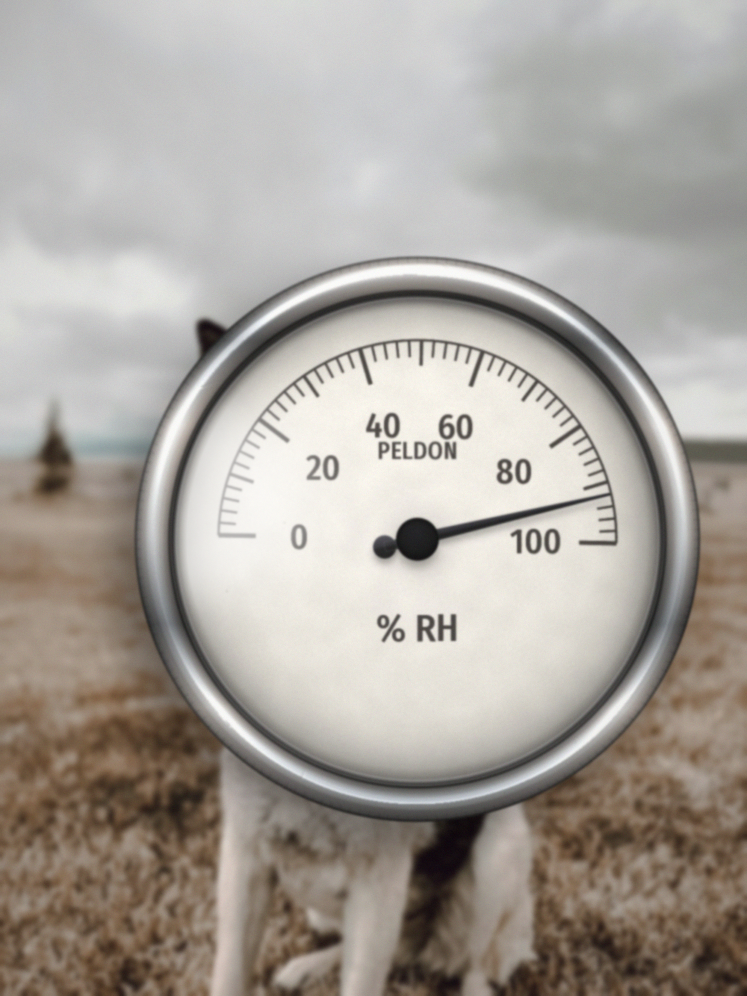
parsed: % 92
